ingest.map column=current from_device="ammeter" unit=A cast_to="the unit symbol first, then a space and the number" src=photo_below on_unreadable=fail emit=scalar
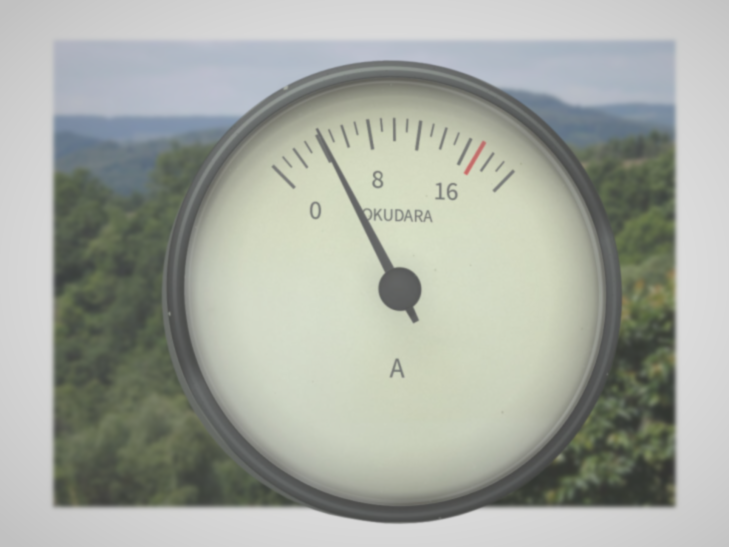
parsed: A 4
